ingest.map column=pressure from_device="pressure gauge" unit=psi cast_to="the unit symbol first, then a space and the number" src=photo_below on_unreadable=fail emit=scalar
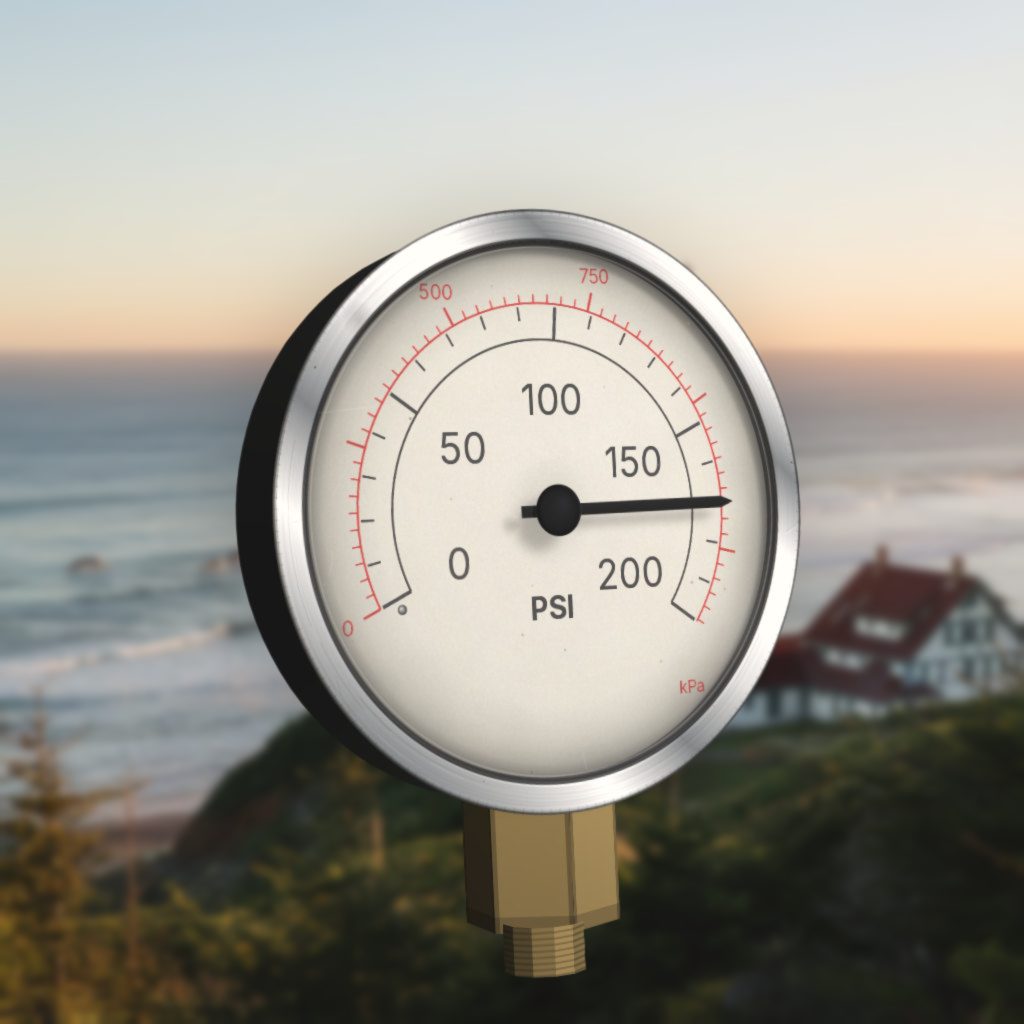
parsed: psi 170
